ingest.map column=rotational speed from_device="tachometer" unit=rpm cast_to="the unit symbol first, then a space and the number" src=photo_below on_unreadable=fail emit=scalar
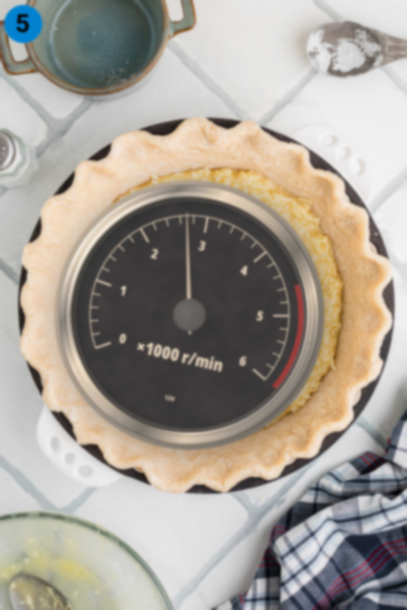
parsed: rpm 2700
